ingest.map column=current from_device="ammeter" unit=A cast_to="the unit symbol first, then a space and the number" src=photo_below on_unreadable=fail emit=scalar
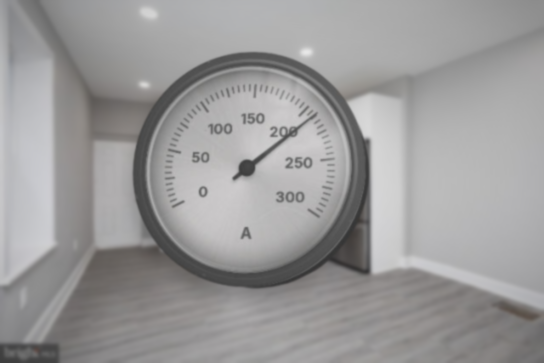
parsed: A 210
